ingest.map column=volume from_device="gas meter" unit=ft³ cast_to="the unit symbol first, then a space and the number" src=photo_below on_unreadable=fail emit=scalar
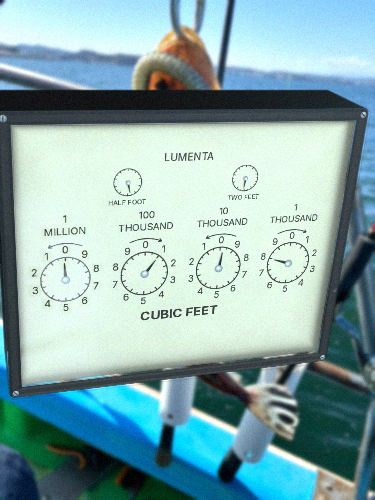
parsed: ft³ 9800
